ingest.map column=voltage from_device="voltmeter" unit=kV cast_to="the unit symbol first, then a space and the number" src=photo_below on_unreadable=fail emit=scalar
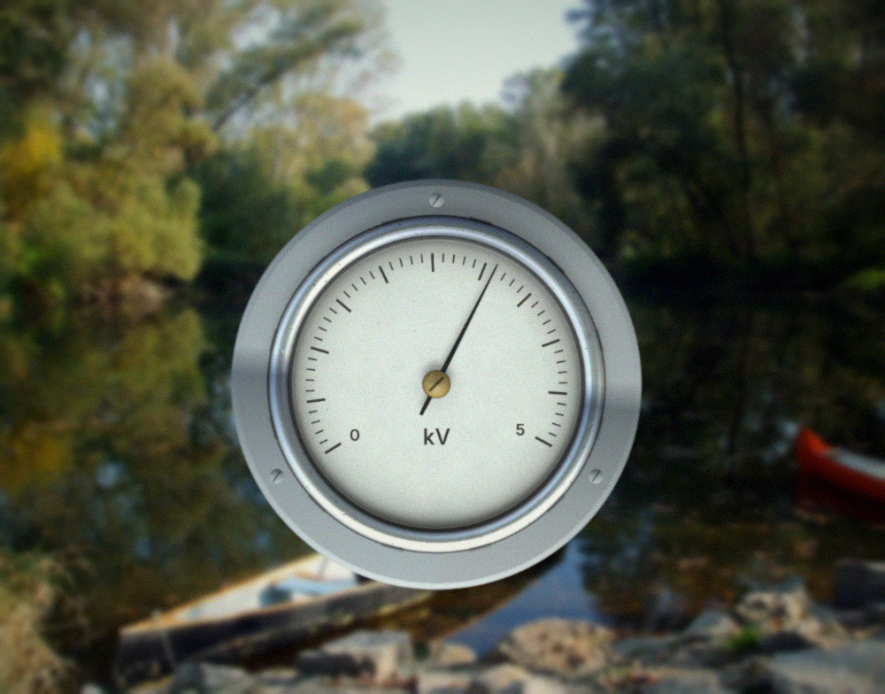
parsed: kV 3.1
